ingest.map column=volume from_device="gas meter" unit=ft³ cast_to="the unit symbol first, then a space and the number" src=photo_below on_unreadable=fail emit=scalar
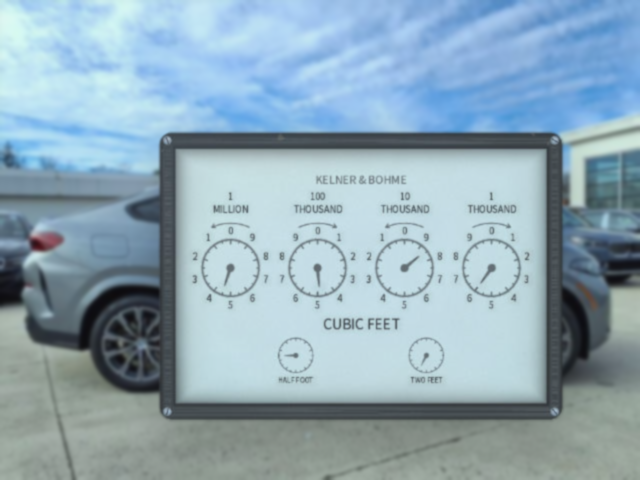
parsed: ft³ 448600
